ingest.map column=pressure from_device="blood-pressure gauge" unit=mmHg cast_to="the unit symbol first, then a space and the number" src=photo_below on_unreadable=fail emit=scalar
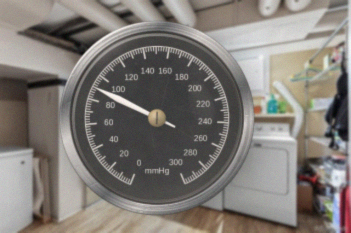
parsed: mmHg 90
